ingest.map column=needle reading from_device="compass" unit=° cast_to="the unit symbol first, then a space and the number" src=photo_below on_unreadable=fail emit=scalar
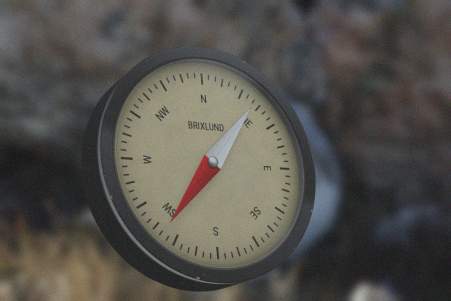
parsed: ° 220
